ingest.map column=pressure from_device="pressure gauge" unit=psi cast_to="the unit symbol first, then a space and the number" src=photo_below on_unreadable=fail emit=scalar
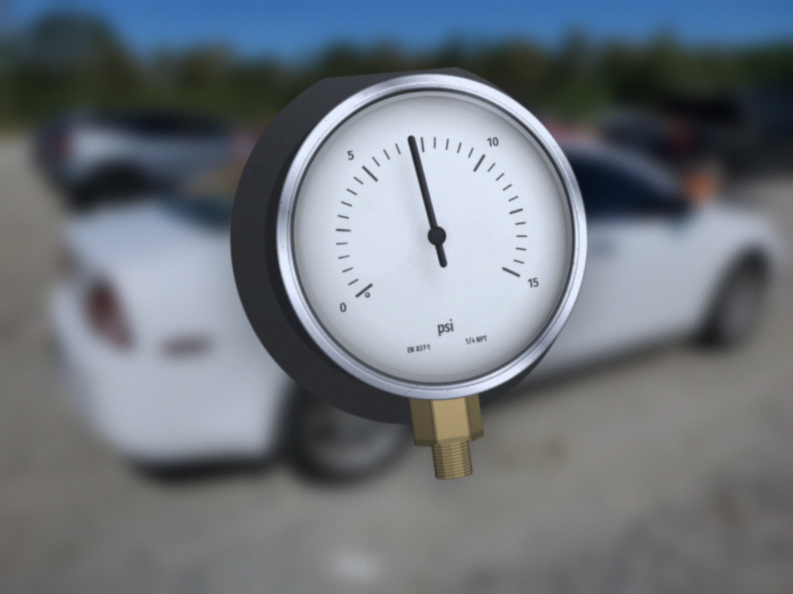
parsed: psi 7
